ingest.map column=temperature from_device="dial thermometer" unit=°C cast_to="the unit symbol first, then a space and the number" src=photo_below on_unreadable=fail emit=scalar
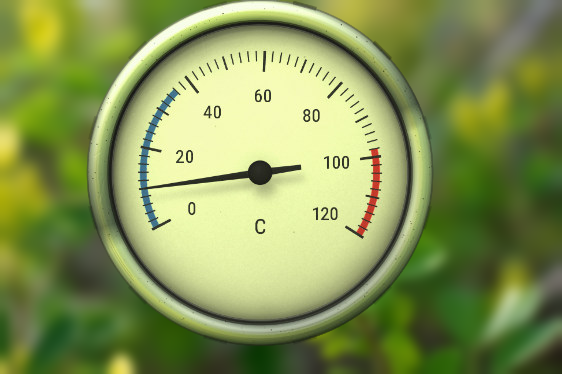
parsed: °C 10
